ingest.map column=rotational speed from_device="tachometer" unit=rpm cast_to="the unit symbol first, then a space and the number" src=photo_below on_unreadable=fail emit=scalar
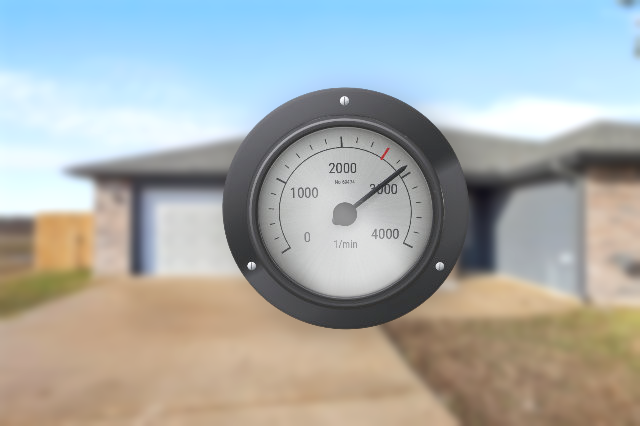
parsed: rpm 2900
